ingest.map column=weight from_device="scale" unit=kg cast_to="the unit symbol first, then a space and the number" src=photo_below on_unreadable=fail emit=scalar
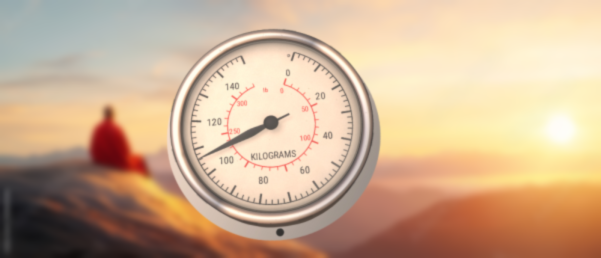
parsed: kg 106
